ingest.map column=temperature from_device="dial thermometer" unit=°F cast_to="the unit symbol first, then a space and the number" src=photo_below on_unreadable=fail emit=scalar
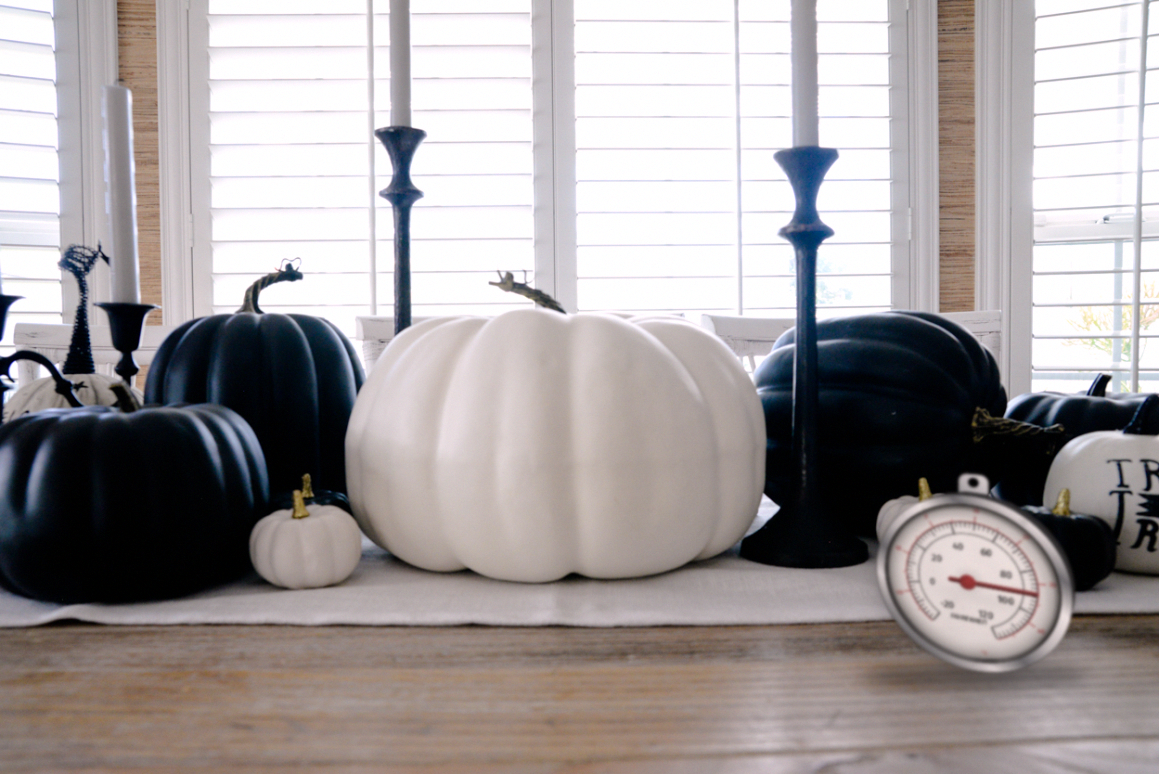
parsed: °F 90
